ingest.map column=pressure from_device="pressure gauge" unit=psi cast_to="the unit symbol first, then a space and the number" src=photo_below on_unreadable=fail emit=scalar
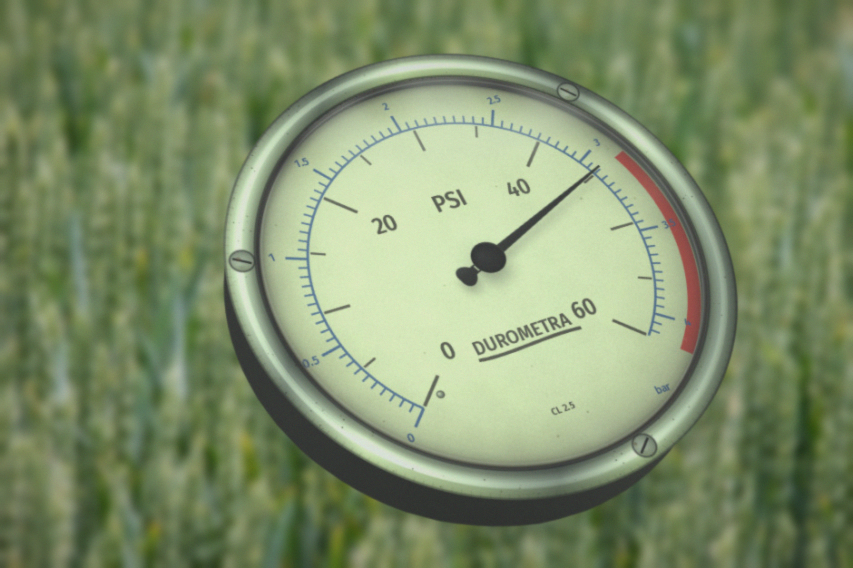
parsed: psi 45
